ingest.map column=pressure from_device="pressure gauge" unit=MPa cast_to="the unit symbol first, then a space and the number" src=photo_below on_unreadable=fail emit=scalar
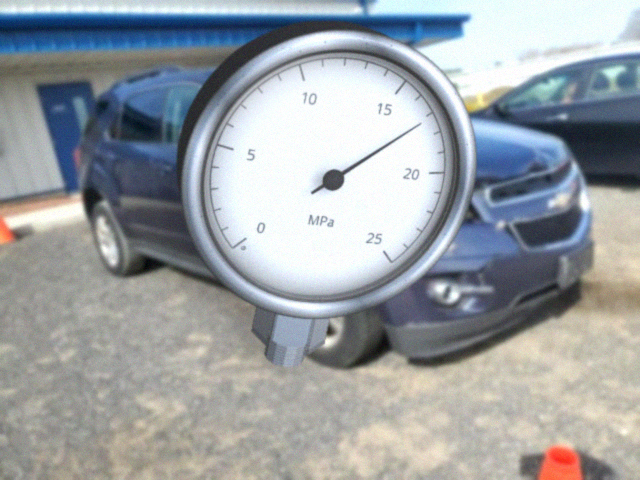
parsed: MPa 17
